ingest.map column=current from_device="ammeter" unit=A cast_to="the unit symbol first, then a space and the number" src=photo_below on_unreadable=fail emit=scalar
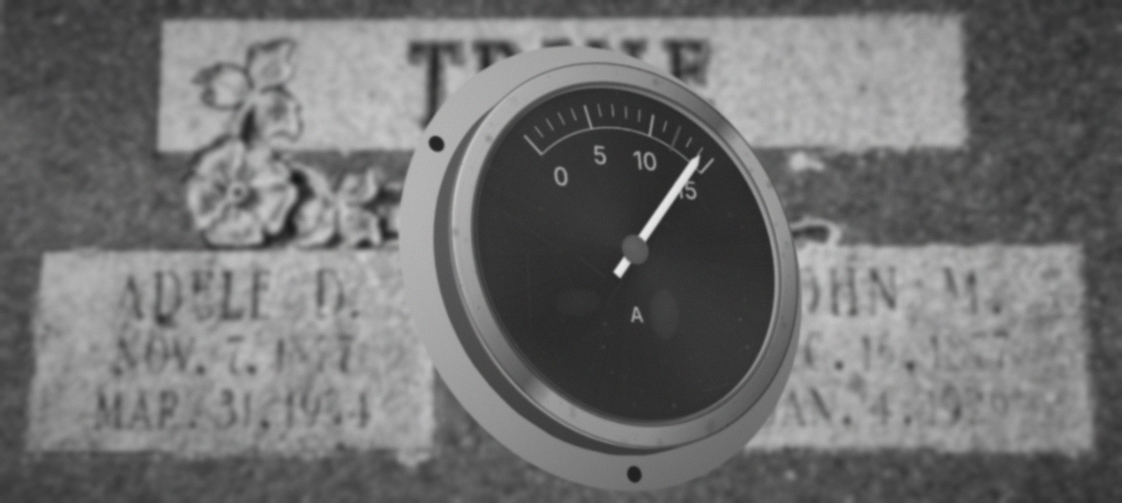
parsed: A 14
